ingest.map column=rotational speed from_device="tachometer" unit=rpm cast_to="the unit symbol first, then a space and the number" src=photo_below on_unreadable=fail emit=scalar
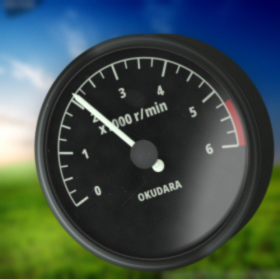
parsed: rpm 2125
